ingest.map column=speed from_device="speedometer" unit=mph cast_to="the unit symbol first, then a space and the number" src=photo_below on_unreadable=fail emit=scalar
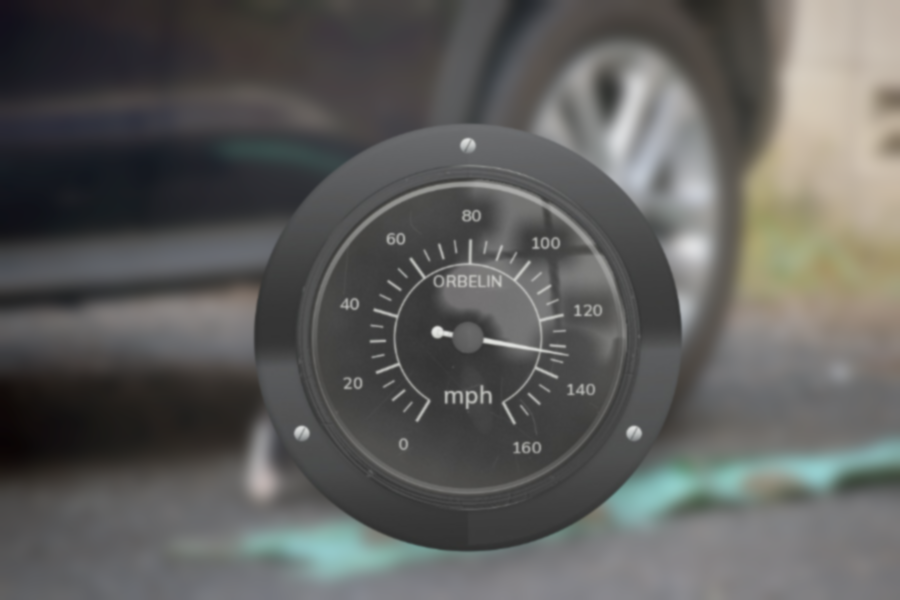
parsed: mph 132.5
